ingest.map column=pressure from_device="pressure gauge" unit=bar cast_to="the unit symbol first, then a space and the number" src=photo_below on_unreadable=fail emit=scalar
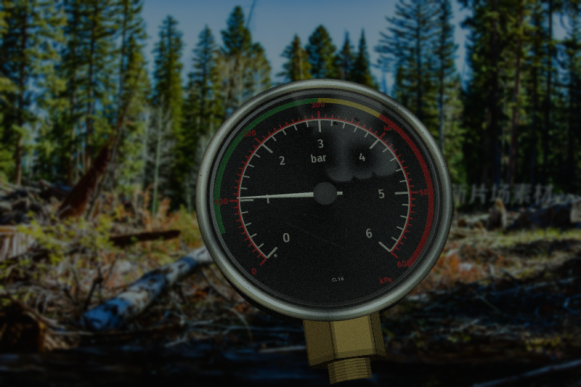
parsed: bar 1
